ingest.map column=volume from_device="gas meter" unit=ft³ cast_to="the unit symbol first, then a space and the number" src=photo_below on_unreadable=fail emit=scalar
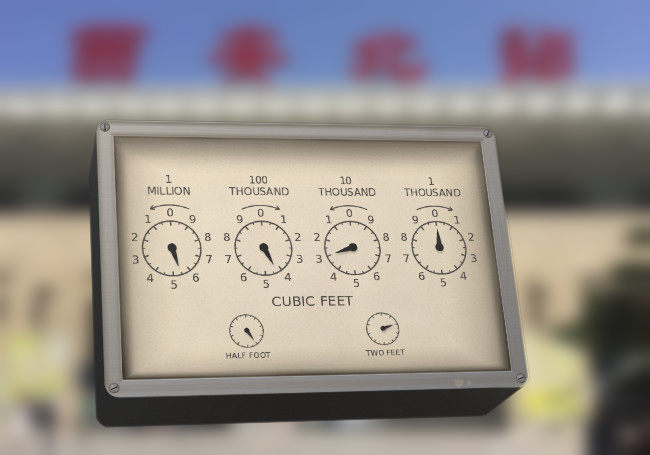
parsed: ft³ 543000
